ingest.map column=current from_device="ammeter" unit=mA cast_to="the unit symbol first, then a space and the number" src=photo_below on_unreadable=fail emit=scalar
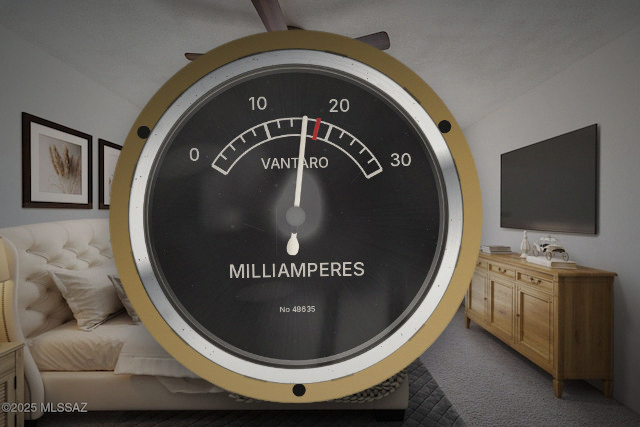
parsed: mA 16
